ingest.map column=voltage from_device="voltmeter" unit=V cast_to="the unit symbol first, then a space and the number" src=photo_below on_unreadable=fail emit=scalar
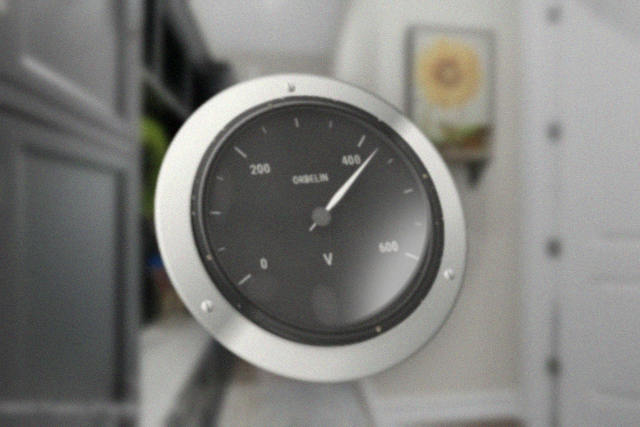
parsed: V 425
